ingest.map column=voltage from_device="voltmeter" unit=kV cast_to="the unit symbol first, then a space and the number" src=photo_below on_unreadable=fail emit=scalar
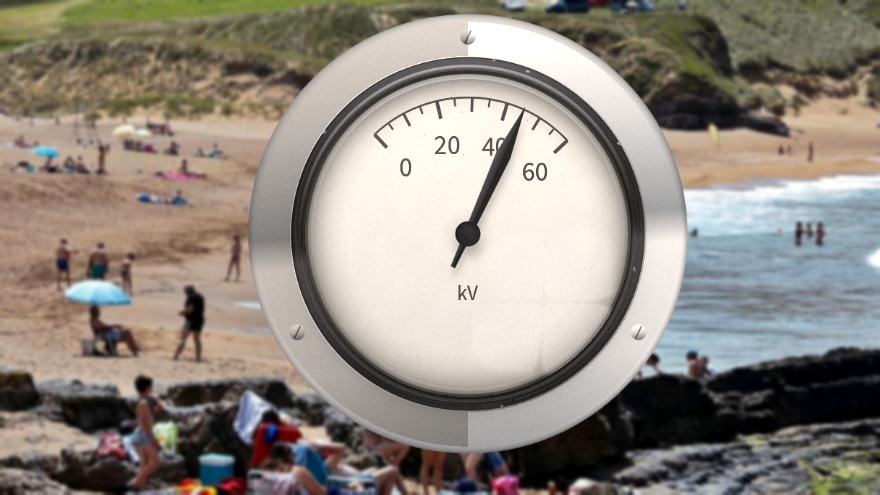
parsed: kV 45
